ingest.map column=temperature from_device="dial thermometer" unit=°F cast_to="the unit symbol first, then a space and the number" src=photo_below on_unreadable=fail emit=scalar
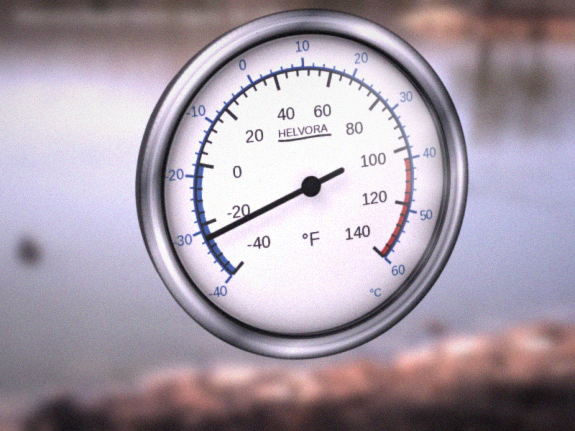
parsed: °F -24
